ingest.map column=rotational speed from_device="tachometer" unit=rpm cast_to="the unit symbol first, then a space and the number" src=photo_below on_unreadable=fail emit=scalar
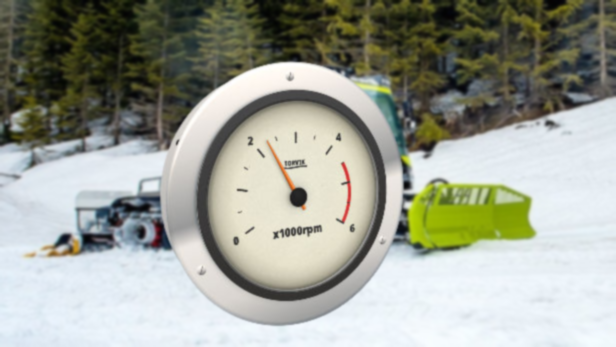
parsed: rpm 2250
